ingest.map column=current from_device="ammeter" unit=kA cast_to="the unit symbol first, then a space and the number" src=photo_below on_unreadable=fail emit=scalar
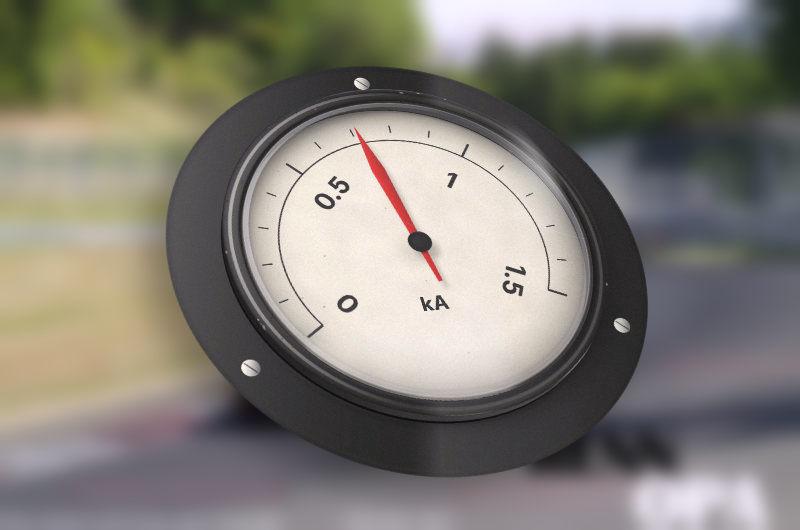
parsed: kA 0.7
